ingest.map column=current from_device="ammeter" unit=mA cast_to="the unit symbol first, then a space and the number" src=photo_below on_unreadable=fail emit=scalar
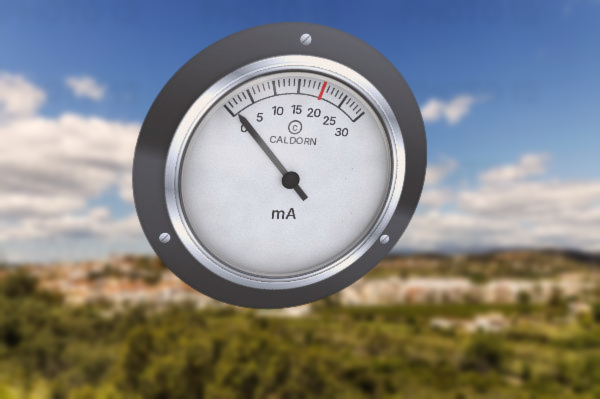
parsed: mA 1
